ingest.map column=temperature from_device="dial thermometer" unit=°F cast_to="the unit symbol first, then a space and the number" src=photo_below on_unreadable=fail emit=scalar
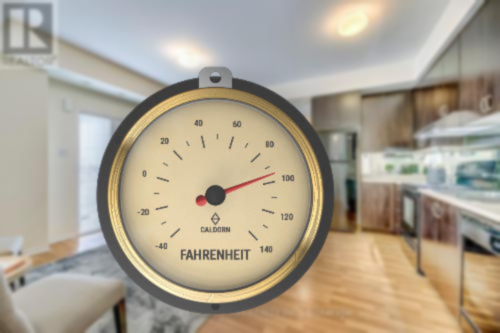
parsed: °F 95
